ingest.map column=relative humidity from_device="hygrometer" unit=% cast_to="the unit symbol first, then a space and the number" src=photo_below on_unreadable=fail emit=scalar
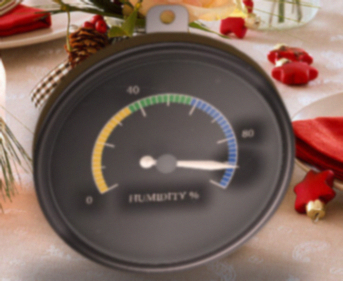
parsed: % 90
